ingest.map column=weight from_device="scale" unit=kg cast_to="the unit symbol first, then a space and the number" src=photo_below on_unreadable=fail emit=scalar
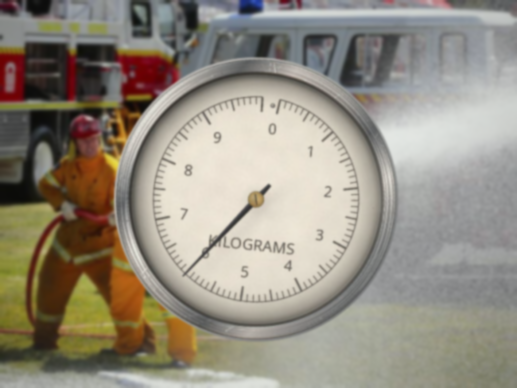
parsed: kg 6
